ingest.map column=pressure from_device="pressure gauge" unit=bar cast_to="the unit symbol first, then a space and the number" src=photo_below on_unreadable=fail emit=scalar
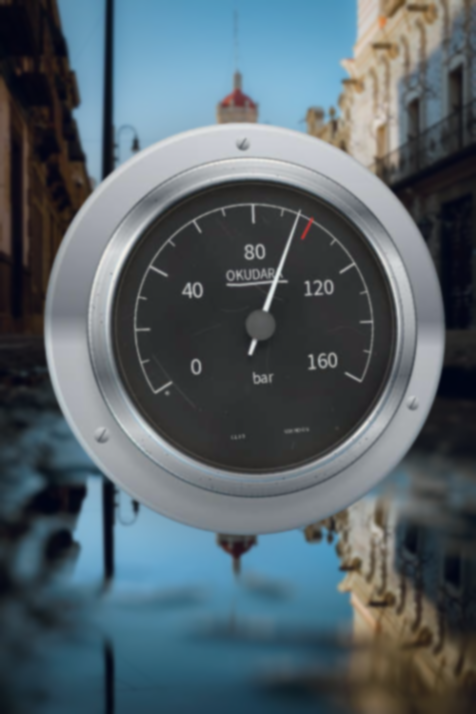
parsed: bar 95
